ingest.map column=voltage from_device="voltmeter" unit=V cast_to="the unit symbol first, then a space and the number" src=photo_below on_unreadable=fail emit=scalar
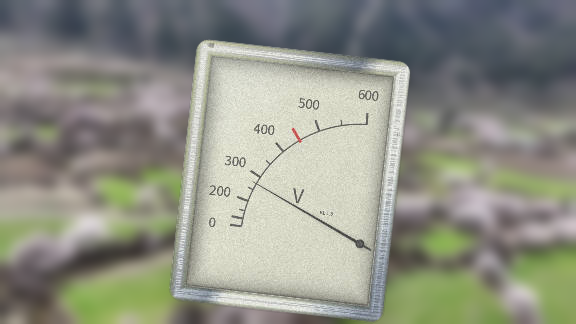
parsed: V 275
